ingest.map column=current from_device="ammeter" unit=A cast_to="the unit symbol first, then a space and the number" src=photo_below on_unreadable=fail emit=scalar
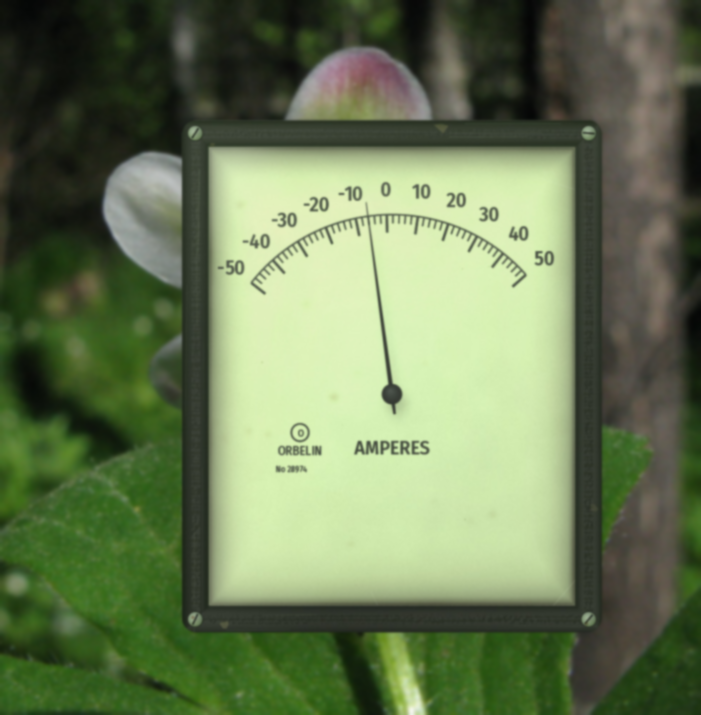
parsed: A -6
